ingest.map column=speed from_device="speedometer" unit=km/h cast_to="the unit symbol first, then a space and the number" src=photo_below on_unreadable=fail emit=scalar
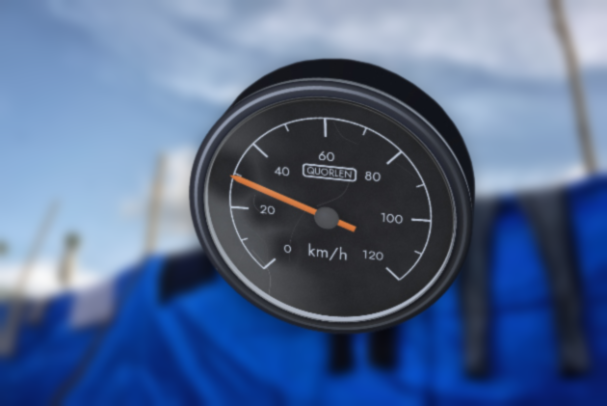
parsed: km/h 30
